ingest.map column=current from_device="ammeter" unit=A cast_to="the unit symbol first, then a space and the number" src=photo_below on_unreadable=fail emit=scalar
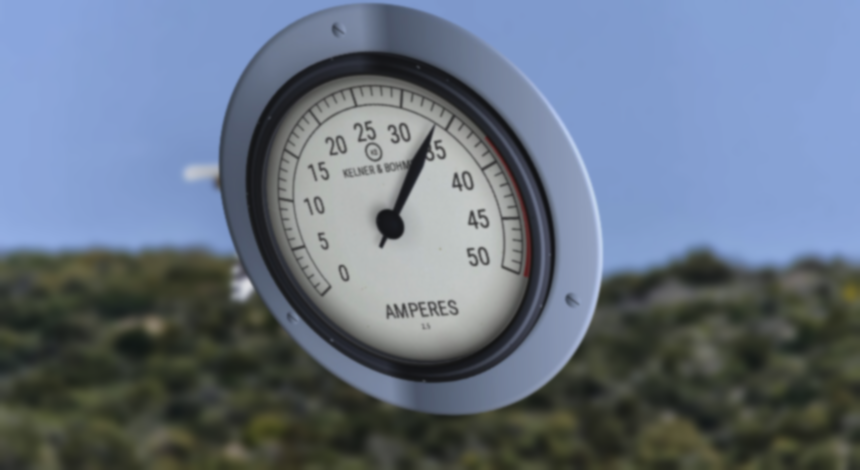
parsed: A 34
